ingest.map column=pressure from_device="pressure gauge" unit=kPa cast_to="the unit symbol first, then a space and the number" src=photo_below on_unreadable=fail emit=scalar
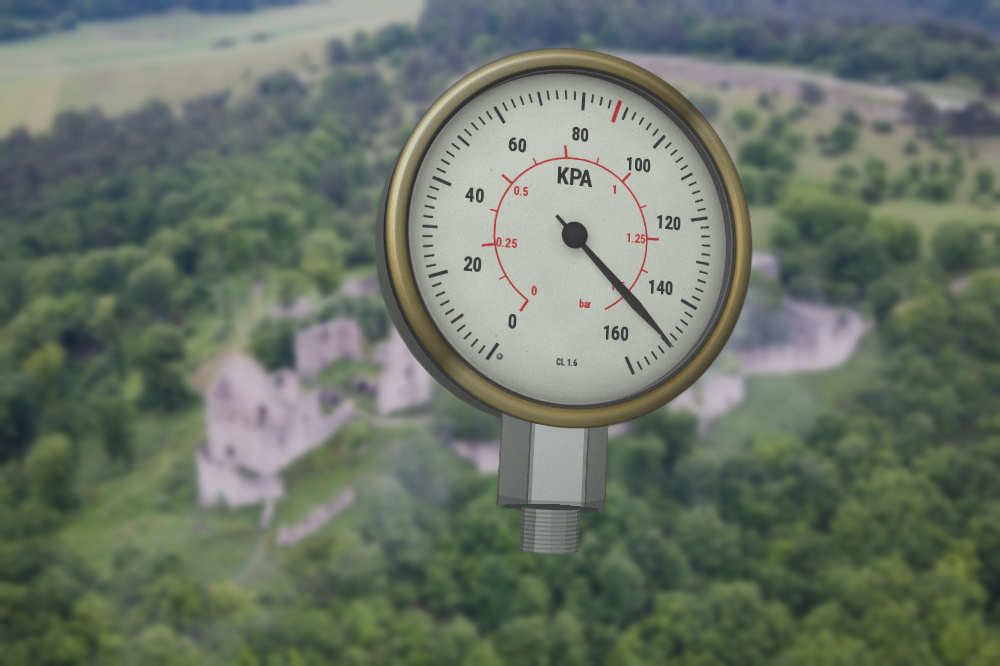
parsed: kPa 150
